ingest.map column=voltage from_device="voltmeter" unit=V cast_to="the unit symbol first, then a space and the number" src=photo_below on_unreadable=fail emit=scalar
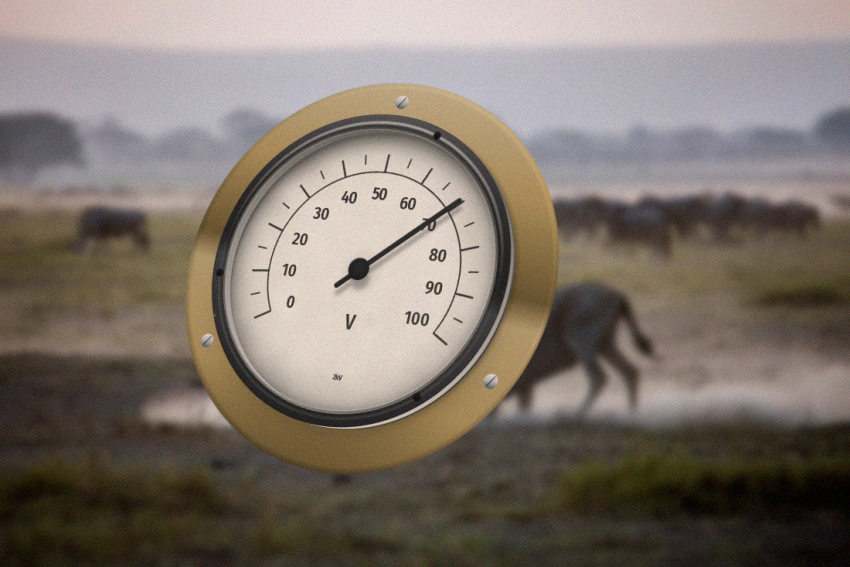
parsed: V 70
